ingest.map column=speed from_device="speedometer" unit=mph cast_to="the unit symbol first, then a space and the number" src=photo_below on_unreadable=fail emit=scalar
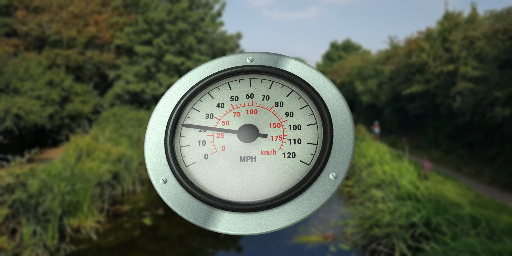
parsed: mph 20
